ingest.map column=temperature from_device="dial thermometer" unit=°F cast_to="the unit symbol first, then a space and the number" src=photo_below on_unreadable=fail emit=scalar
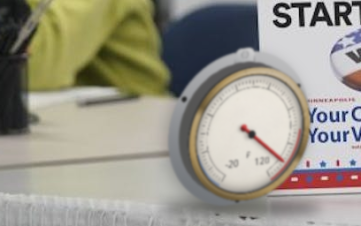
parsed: °F 110
